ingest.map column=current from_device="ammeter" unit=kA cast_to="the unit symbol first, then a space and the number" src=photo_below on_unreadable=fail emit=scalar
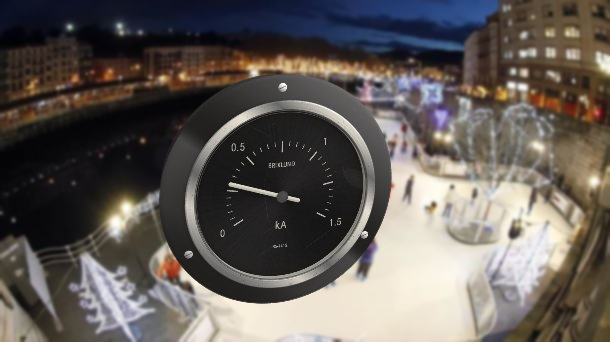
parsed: kA 0.3
